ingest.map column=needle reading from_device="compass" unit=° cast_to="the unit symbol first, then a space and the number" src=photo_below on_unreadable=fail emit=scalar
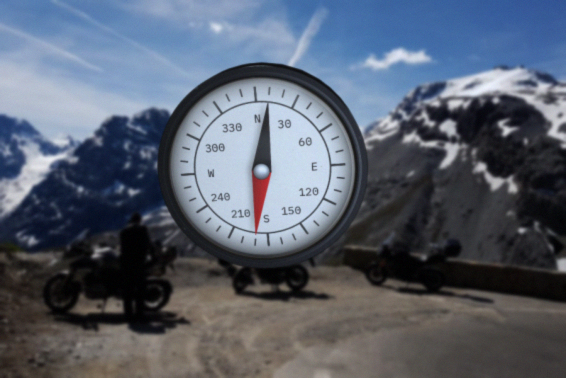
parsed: ° 190
